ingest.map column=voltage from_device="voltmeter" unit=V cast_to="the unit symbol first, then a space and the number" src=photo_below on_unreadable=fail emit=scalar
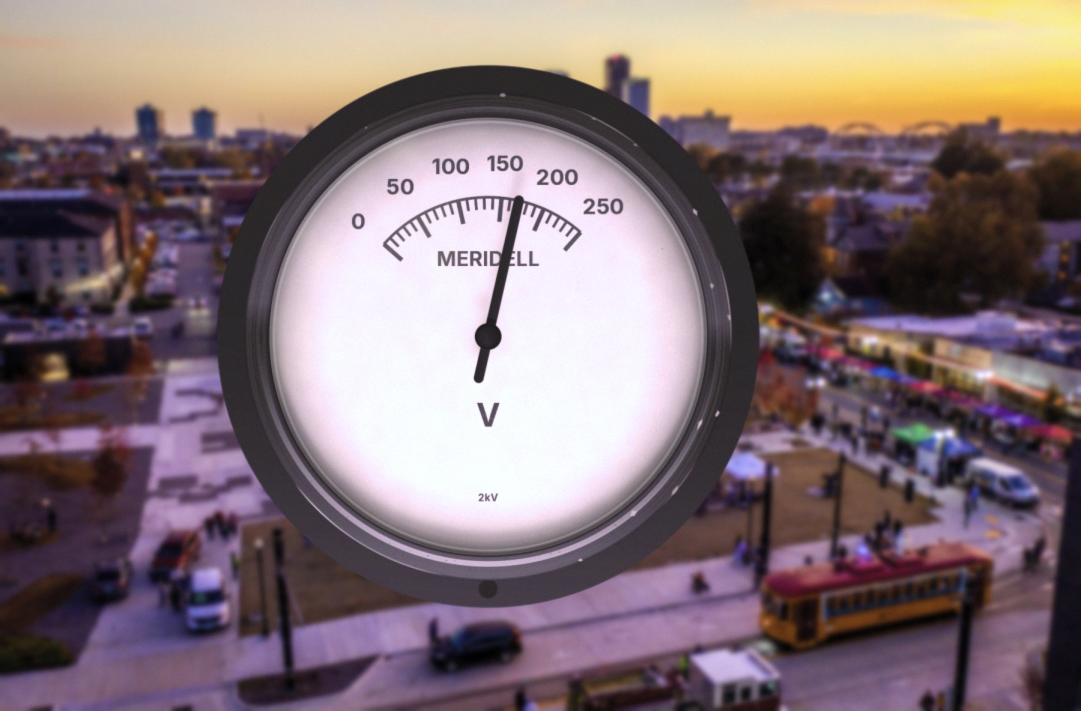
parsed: V 170
